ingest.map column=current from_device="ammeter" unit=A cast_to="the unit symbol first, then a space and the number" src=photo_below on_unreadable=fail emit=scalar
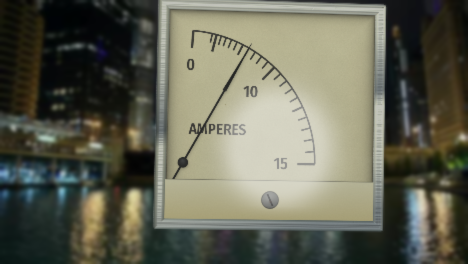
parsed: A 8
